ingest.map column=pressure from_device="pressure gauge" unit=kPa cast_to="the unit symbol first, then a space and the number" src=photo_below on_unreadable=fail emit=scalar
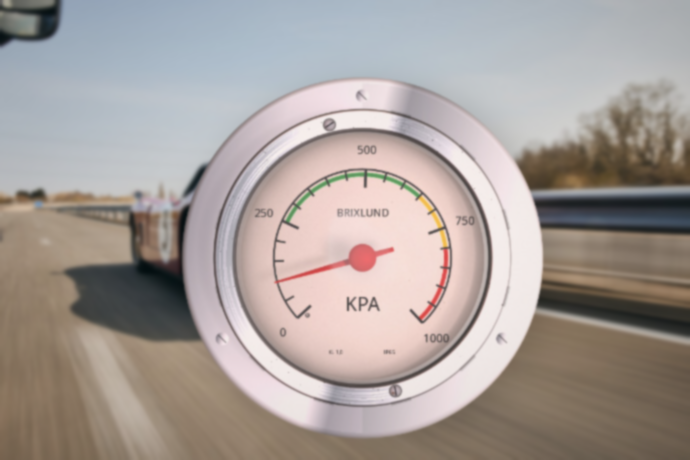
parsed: kPa 100
